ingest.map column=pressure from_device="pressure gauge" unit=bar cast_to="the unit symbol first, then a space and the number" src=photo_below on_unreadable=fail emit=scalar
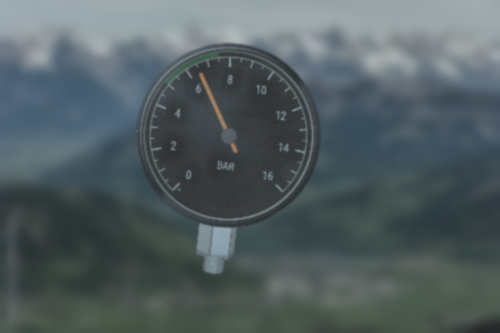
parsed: bar 6.5
